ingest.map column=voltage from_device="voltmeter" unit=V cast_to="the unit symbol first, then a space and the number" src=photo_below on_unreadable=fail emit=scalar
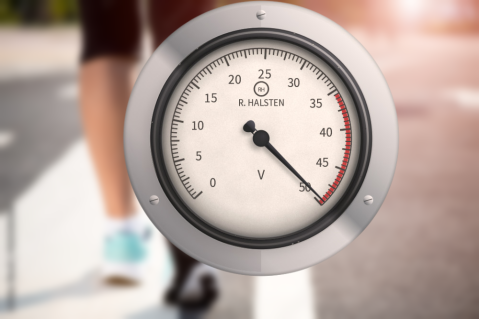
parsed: V 49.5
